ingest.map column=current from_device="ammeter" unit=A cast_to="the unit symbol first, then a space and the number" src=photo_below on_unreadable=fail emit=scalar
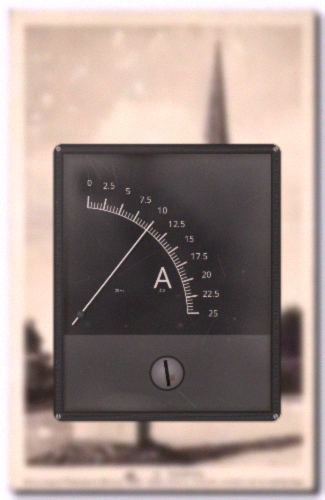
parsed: A 10
